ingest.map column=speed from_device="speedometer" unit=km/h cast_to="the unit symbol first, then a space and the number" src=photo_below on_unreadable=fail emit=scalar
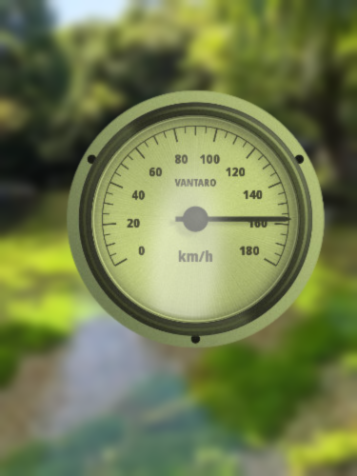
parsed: km/h 157.5
